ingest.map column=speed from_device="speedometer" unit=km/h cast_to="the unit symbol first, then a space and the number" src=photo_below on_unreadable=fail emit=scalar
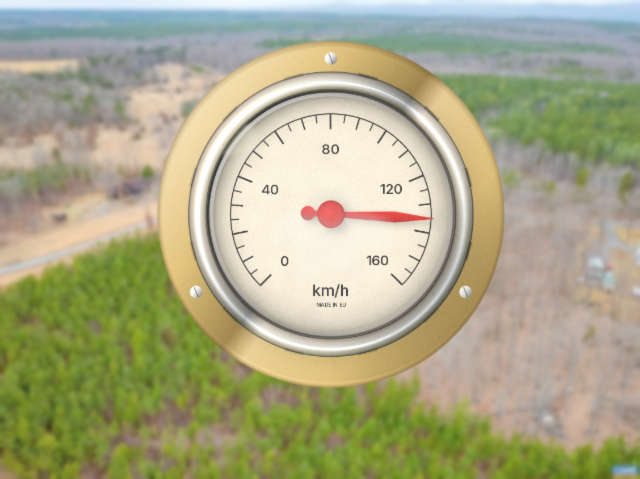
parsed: km/h 135
